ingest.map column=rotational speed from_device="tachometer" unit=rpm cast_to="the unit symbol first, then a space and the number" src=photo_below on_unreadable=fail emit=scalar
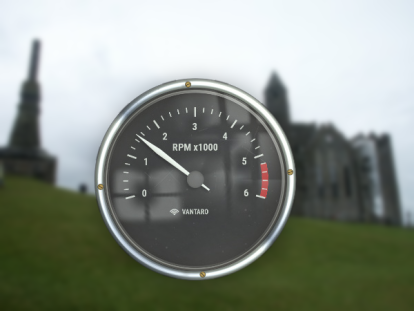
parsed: rpm 1500
